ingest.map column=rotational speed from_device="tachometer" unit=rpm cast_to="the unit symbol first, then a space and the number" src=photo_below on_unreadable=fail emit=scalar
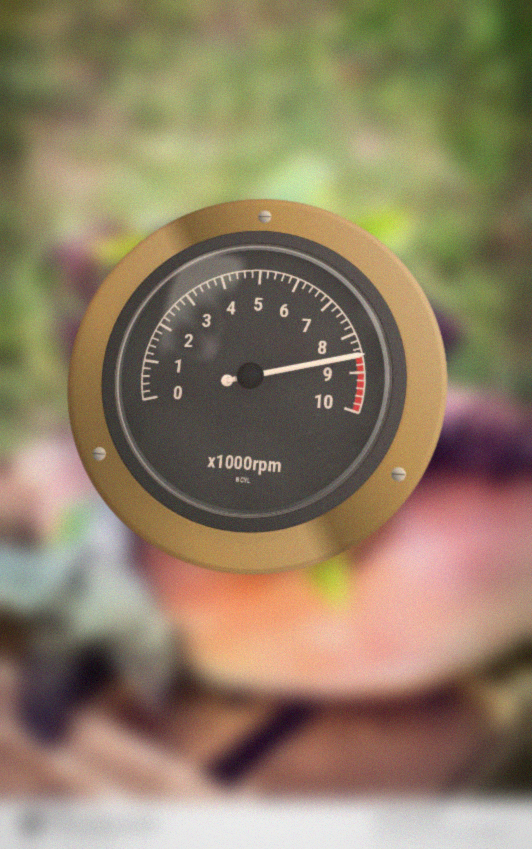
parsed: rpm 8600
